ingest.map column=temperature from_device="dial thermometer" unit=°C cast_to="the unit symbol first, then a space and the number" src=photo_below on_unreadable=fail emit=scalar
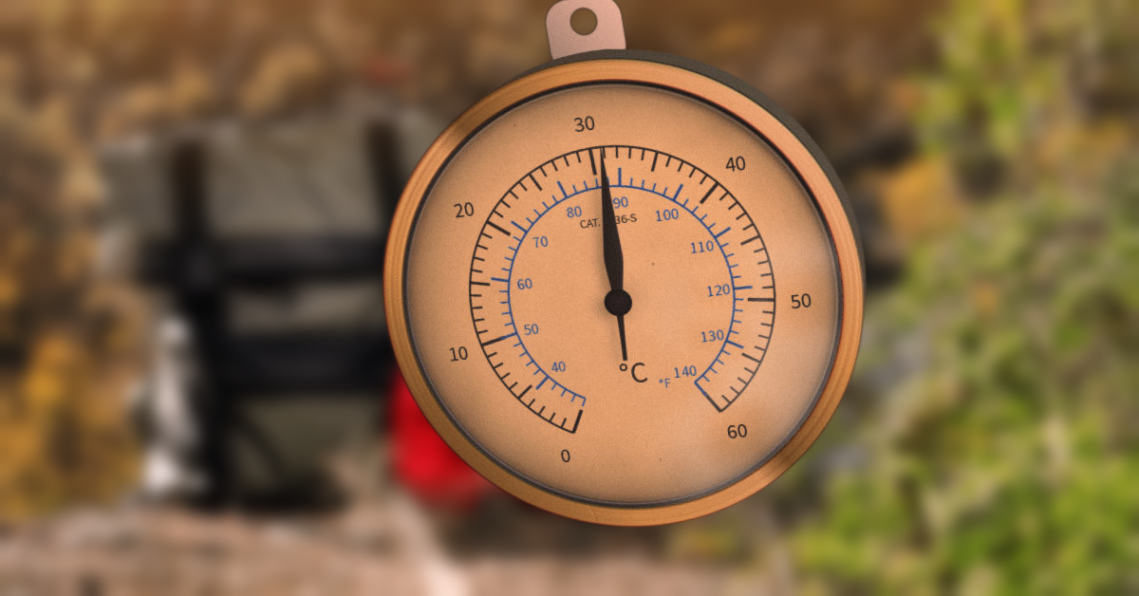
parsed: °C 31
